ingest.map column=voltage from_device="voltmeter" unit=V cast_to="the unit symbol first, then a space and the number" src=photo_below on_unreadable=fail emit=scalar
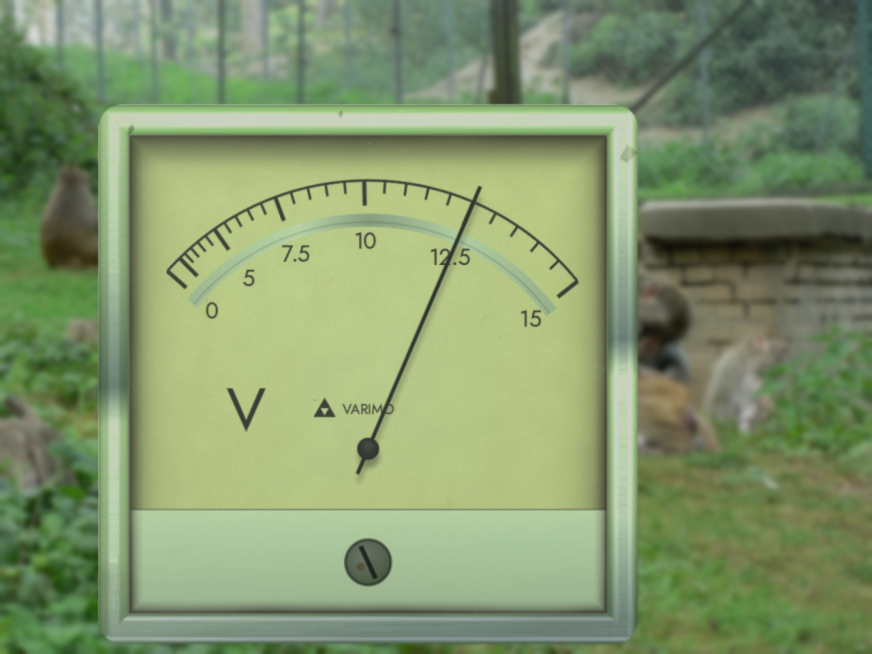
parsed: V 12.5
